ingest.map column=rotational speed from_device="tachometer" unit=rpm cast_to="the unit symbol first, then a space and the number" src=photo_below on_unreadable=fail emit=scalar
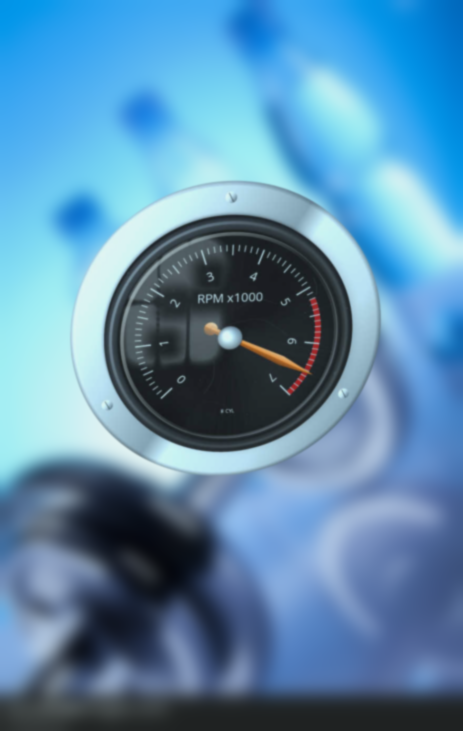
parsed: rpm 6500
